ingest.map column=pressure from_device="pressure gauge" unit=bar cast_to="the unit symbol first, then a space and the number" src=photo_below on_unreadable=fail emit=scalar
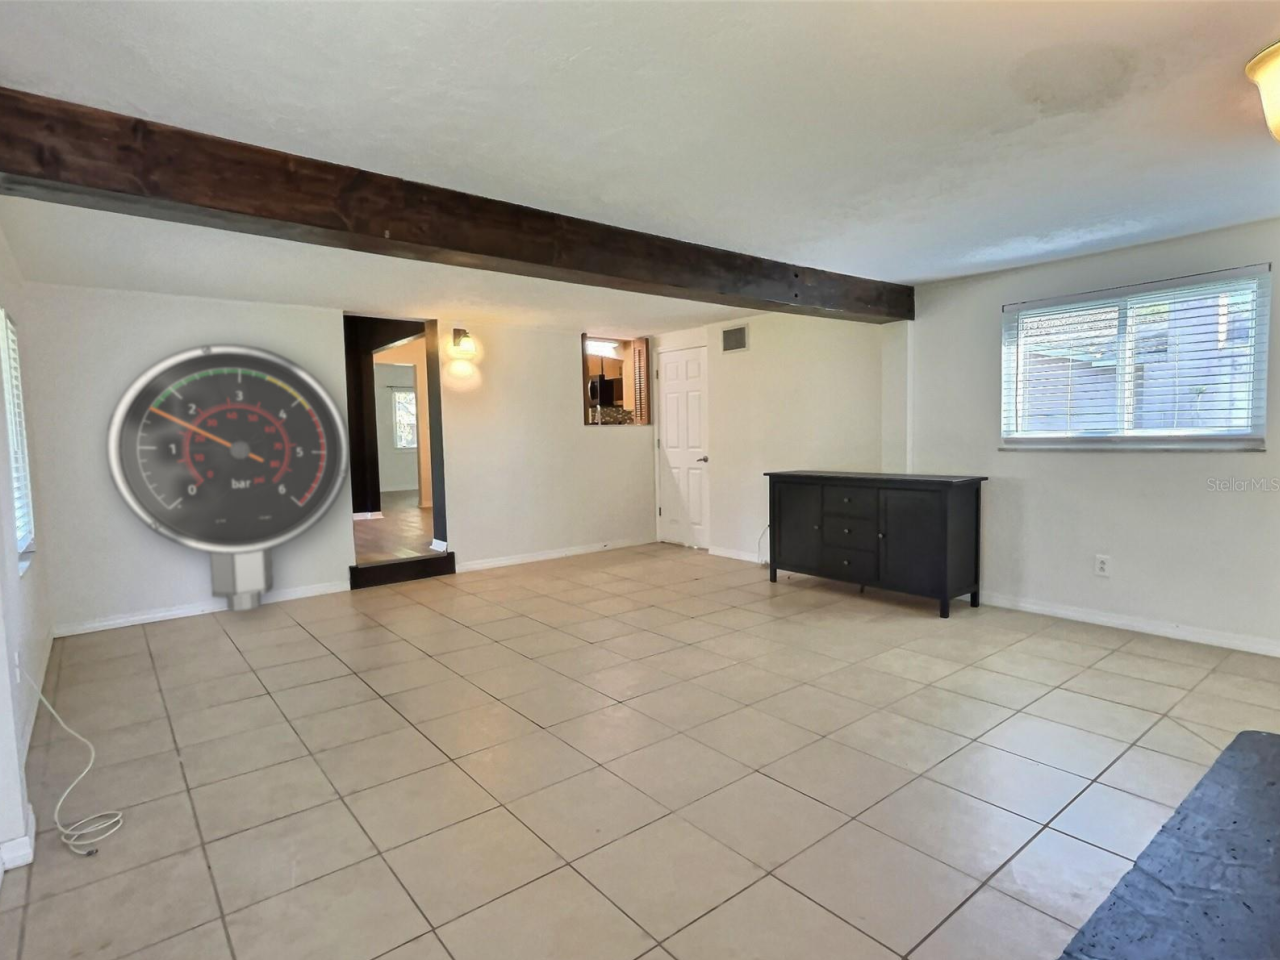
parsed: bar 1.6
